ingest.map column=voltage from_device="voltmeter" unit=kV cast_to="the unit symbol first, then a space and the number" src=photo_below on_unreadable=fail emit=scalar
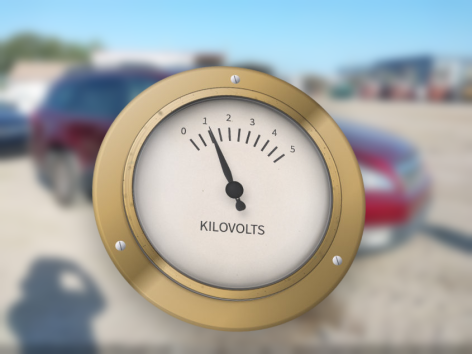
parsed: kV 1
